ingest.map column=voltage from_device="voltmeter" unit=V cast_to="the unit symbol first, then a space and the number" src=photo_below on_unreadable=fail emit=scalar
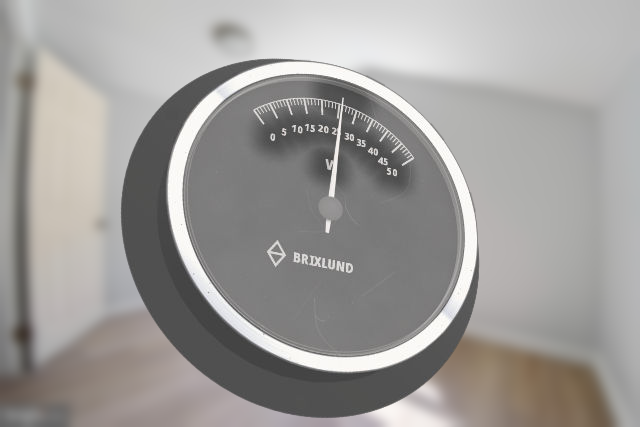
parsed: V 25
